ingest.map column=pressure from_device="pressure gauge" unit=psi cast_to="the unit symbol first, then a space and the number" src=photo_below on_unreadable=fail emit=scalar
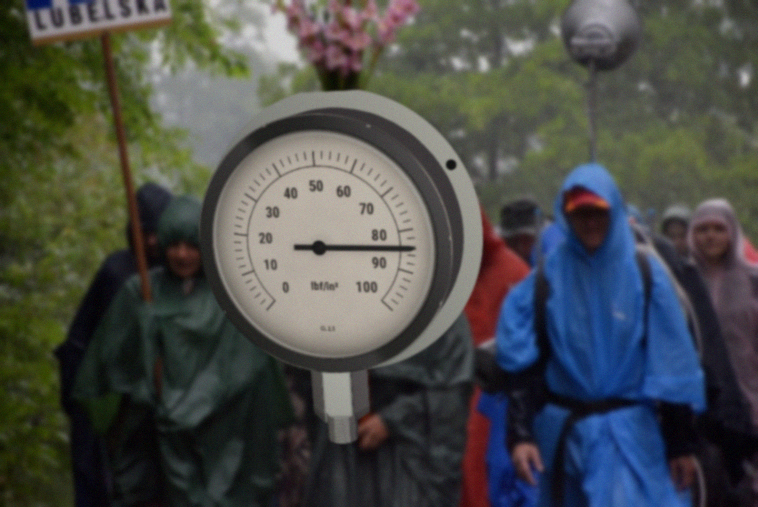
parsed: psi 84
